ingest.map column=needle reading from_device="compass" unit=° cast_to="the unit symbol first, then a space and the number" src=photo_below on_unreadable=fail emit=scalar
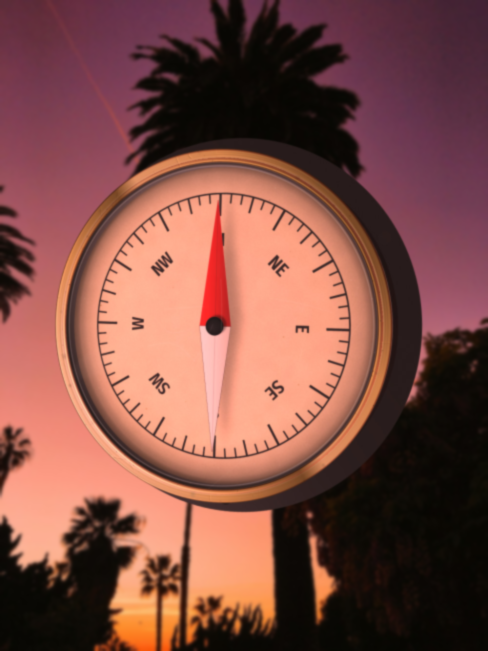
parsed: ° 0
